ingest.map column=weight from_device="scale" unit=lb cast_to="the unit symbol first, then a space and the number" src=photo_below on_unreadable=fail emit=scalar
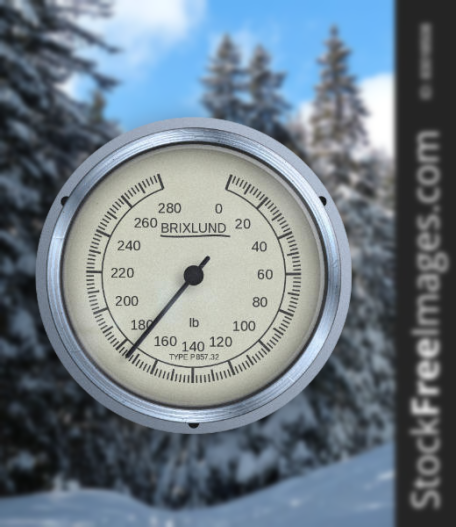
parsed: lb 174
